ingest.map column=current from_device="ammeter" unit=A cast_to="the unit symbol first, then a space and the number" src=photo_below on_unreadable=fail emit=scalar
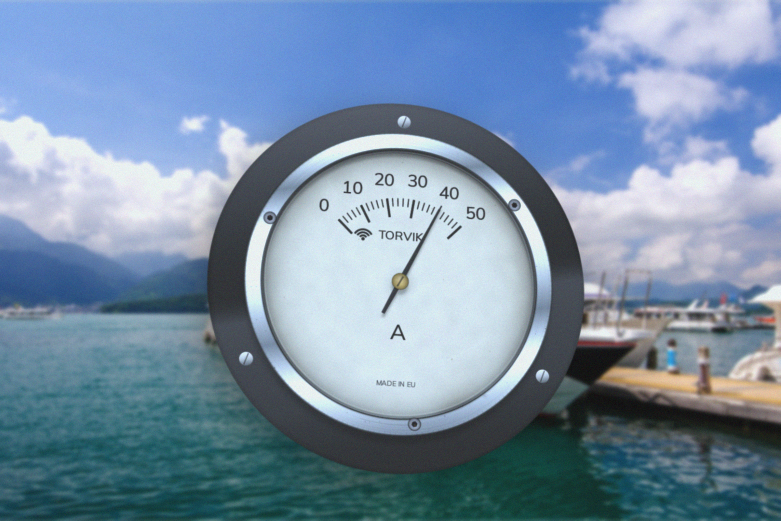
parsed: A 40
